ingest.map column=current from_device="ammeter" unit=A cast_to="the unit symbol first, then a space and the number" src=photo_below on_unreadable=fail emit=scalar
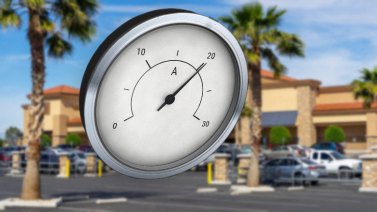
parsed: A 20
